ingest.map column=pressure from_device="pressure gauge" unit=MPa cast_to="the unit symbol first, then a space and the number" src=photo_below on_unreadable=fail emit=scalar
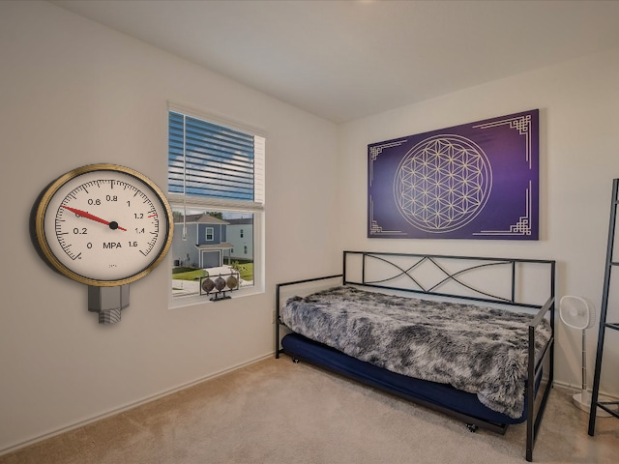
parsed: MPa 0.4
